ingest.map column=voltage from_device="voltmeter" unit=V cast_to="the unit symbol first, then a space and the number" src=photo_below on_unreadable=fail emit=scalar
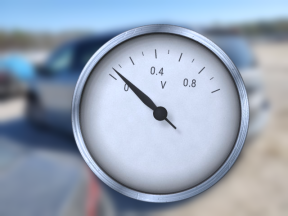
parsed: V 0.05
